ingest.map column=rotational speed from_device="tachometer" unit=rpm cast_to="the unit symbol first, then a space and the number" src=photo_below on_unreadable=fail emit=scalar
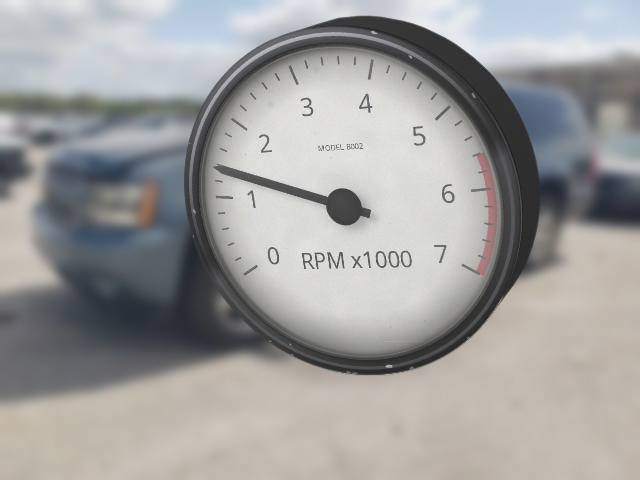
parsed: rpm 1400
